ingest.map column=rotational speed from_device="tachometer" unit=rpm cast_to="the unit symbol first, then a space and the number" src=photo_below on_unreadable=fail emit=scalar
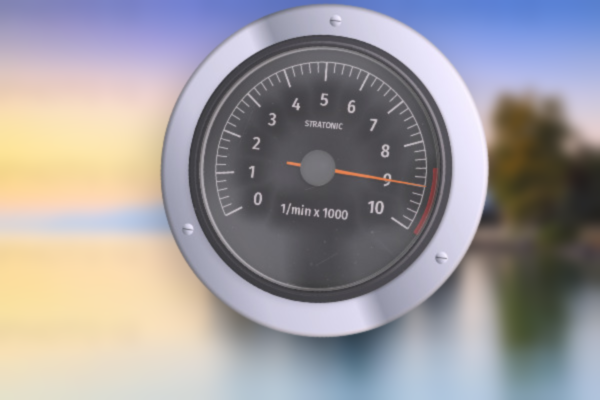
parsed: rpm 9000
